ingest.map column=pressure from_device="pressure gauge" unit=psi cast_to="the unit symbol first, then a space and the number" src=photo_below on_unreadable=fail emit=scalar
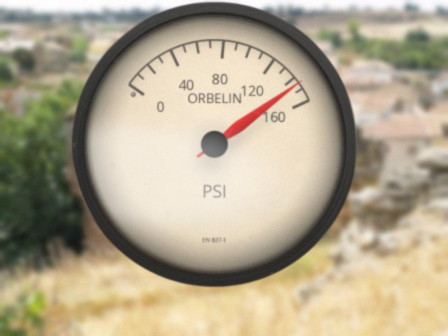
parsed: psi 145
